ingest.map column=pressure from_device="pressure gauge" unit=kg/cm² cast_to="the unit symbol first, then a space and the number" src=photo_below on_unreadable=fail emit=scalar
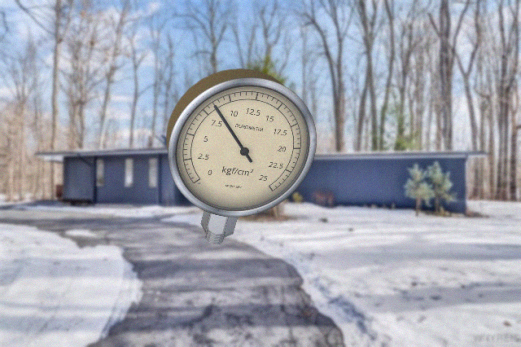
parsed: kg/cm² 8.5
